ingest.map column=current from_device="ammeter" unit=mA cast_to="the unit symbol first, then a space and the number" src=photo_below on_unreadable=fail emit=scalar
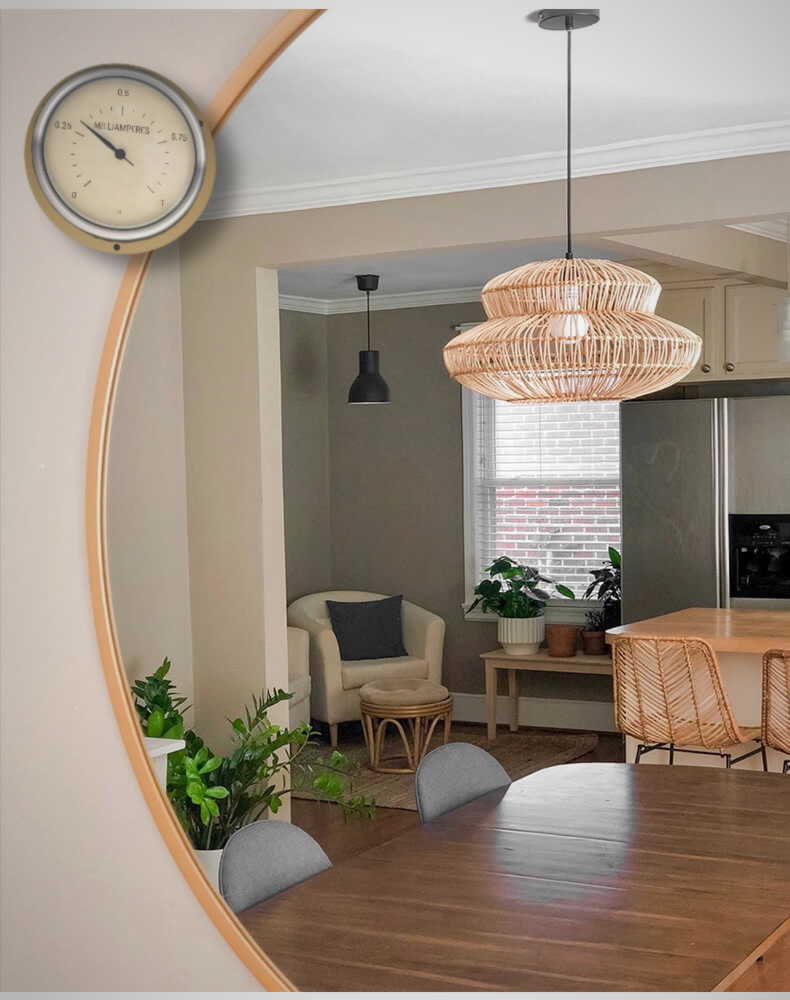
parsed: mA 0.3
